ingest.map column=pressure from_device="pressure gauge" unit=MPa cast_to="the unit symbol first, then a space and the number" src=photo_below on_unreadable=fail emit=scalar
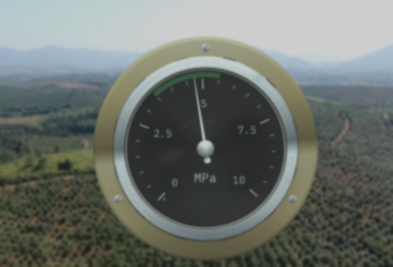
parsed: MPa 4.75
